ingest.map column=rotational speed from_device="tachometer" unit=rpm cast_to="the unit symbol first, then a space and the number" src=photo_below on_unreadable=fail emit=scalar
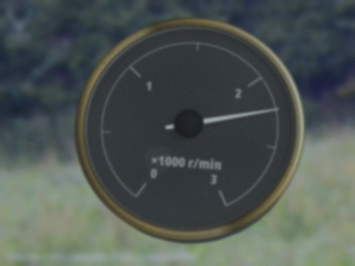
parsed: rpm 2250
